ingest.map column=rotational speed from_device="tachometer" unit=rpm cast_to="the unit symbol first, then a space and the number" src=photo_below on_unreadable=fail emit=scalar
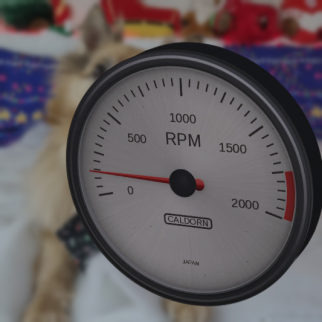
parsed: rpm 150
